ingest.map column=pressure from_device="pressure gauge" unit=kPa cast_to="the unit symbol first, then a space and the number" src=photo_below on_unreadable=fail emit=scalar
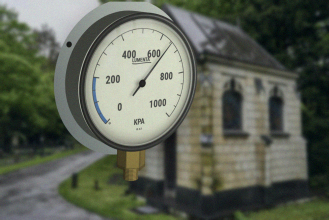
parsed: kPa 650
